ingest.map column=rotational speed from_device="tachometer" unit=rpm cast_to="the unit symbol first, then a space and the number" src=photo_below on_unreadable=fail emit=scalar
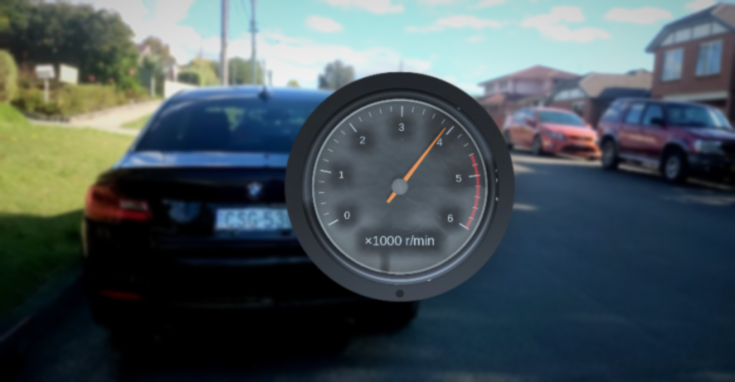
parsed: rpm 3900
